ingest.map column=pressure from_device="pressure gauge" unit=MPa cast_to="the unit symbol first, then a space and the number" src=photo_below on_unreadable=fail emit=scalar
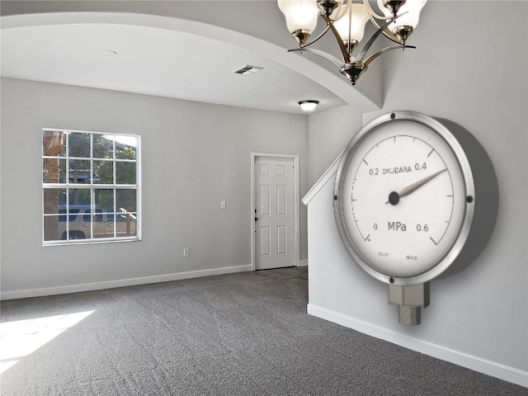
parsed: MPa 0.45
